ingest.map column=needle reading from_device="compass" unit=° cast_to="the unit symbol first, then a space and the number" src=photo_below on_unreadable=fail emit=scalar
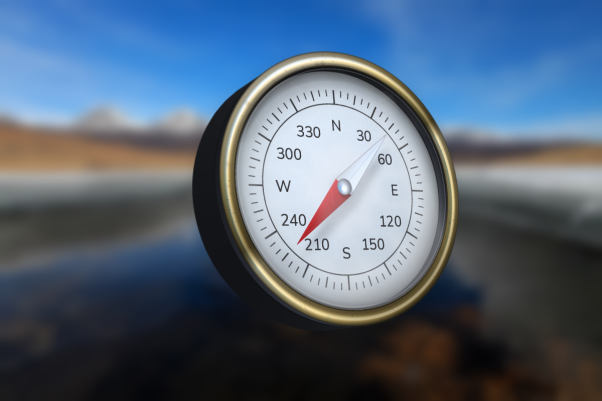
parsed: ° 225
